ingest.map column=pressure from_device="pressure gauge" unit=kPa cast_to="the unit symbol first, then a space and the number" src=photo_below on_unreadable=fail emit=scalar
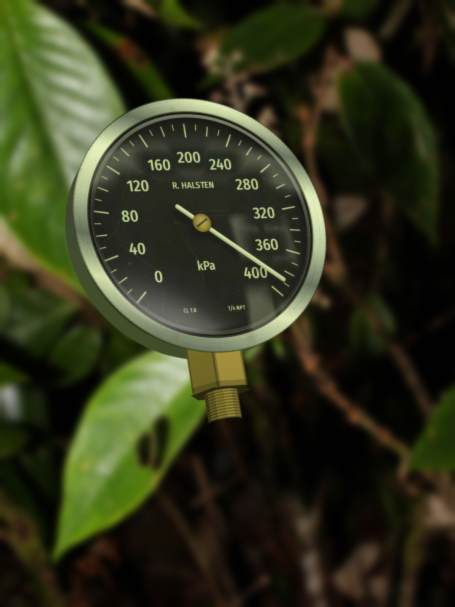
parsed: kPa 390
